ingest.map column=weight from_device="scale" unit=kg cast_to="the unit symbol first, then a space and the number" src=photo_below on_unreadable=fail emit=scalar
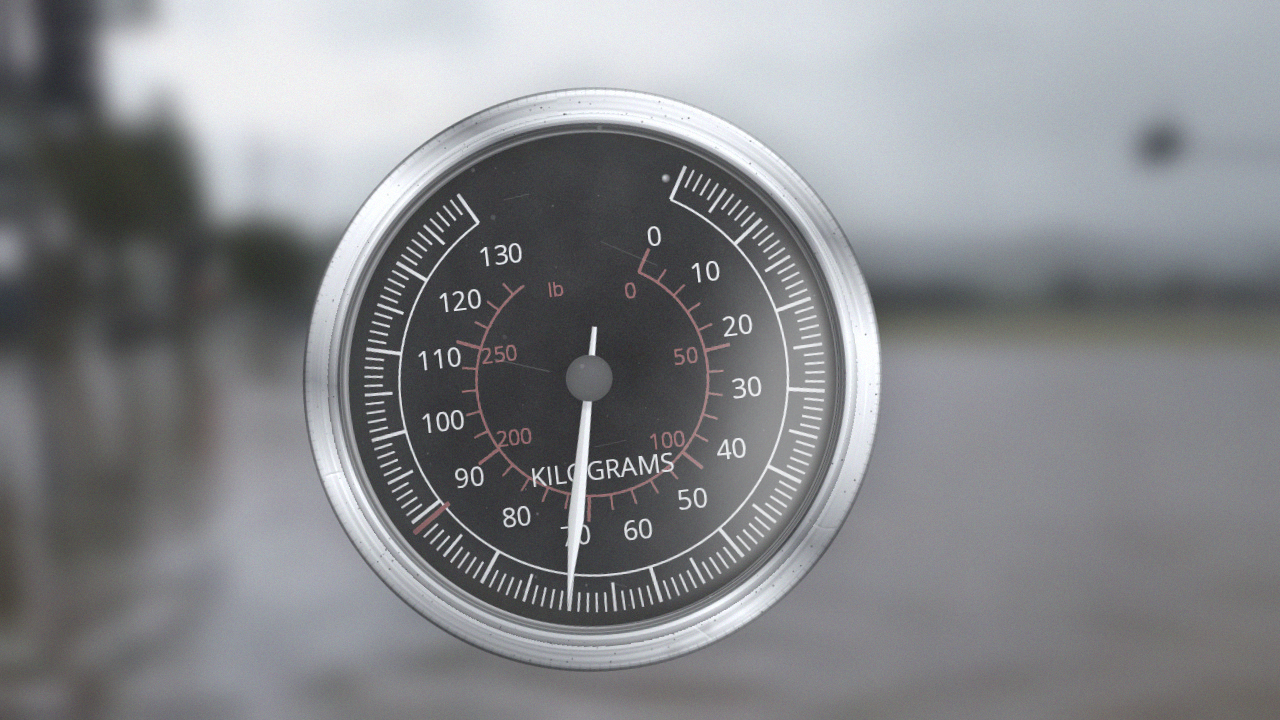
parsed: kg 70
